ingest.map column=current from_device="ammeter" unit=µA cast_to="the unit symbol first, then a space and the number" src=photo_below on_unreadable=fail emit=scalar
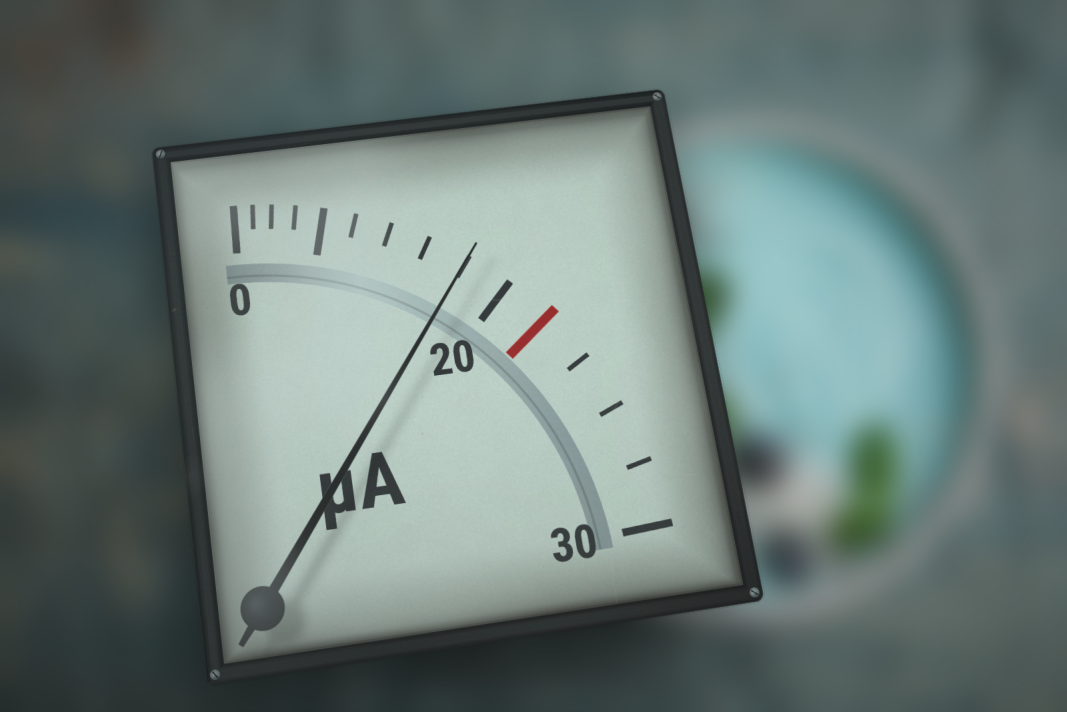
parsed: µA 18
